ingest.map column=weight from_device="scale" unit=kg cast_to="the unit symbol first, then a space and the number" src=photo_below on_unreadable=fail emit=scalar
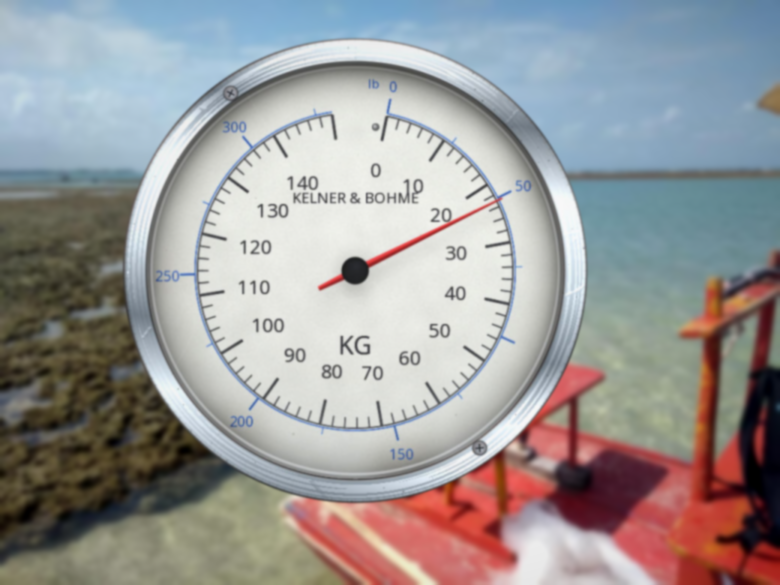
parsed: kg 23
